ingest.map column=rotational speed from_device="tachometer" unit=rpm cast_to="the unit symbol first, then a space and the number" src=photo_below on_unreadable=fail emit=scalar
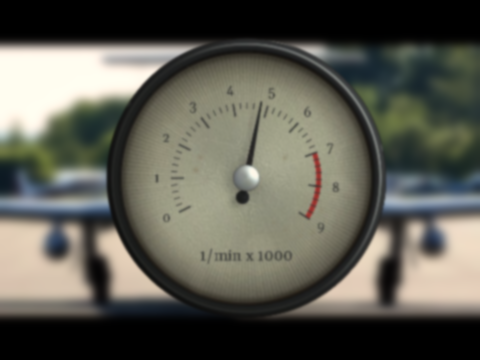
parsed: rpm 4800
